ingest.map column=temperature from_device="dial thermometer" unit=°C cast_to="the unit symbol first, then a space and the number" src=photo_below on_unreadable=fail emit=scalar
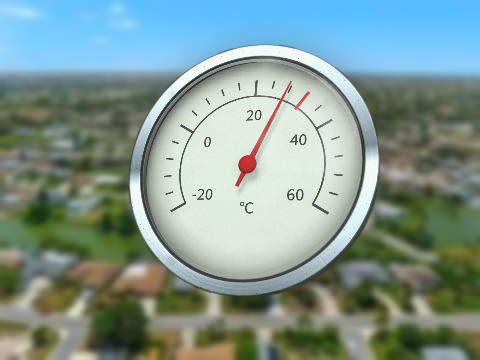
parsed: °C 28
